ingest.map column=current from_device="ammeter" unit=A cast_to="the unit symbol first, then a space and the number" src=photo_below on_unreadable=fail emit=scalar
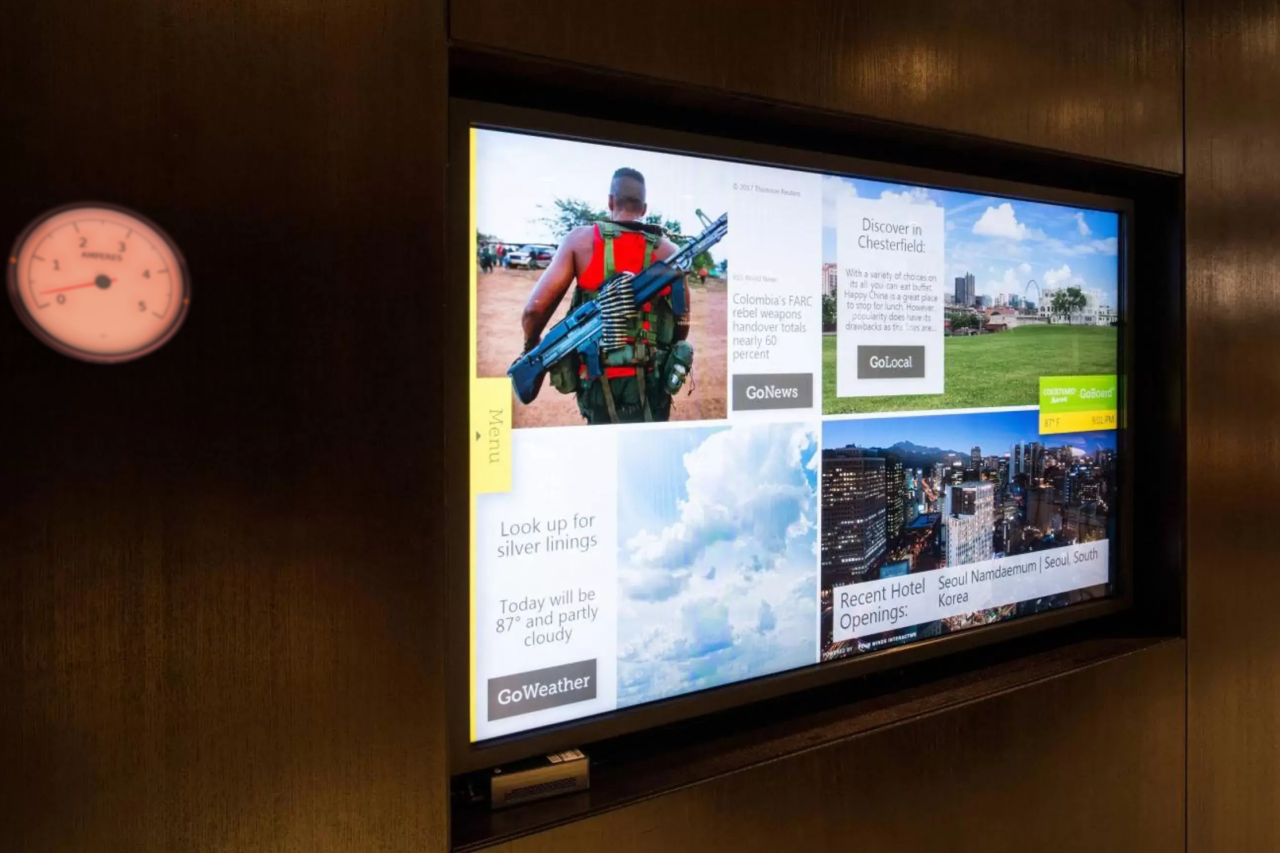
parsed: A 0.25
